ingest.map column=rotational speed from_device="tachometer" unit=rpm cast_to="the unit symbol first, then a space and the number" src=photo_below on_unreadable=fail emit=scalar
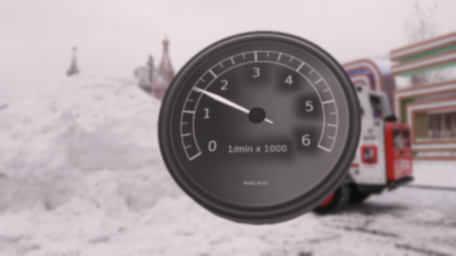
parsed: rpm 1500
